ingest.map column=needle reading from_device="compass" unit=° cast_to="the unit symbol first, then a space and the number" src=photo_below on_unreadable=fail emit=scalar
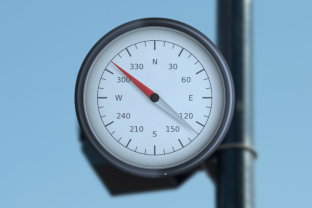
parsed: ° 310
